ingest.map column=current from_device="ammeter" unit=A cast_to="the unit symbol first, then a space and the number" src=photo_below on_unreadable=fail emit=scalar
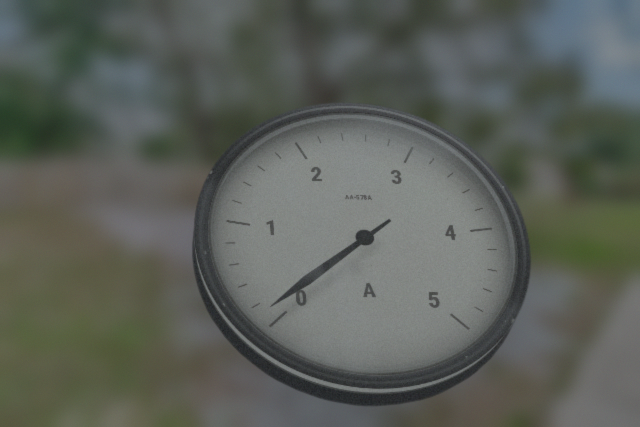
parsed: A 0.1
